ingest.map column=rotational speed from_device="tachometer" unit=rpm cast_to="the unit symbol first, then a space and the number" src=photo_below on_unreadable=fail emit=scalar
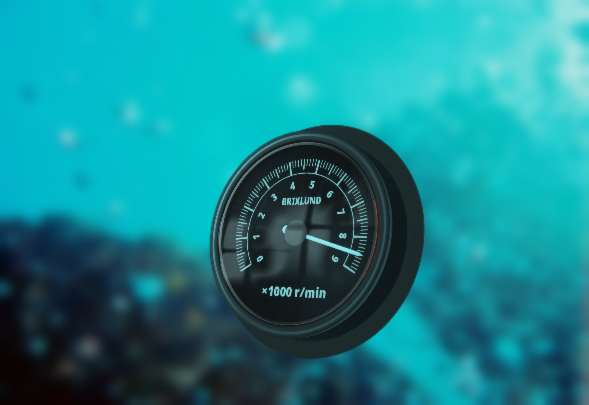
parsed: rpm 8500
